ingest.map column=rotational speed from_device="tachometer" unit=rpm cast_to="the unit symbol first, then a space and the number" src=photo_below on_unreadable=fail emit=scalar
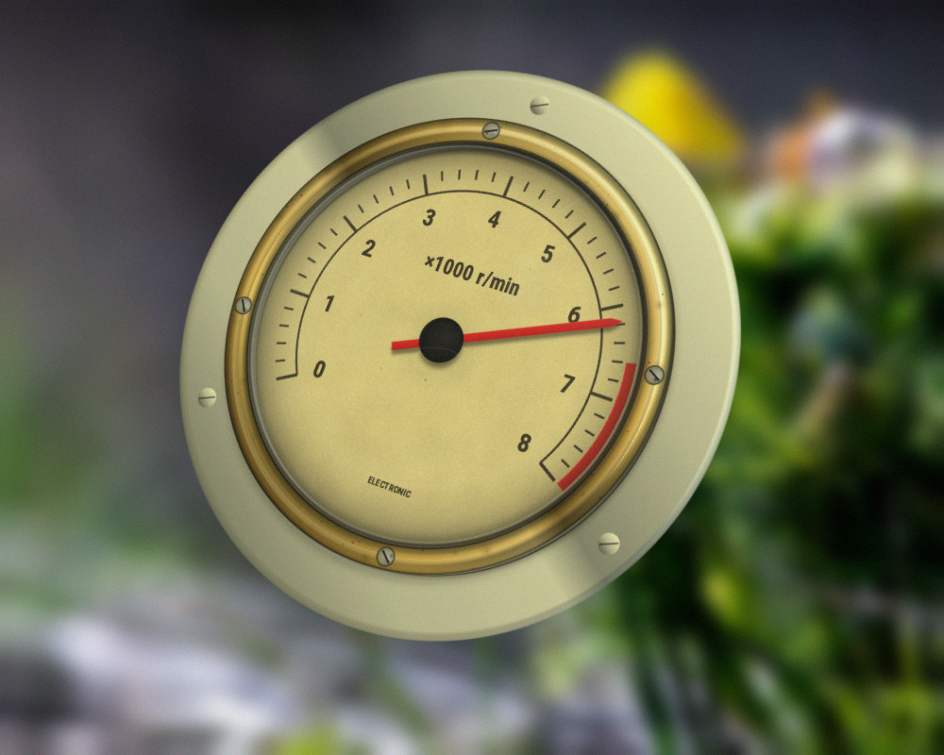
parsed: rpm 6200
